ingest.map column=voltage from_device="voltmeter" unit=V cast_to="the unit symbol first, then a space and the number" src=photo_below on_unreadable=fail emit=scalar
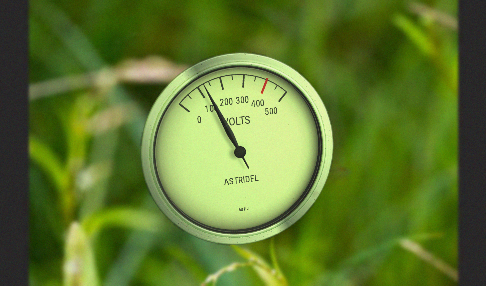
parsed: V 125
